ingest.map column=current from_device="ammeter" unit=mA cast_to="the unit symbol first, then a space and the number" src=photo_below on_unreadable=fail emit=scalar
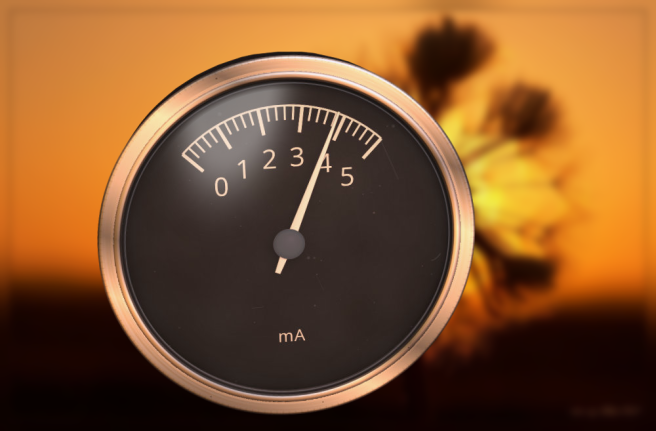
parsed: mA 3.8
